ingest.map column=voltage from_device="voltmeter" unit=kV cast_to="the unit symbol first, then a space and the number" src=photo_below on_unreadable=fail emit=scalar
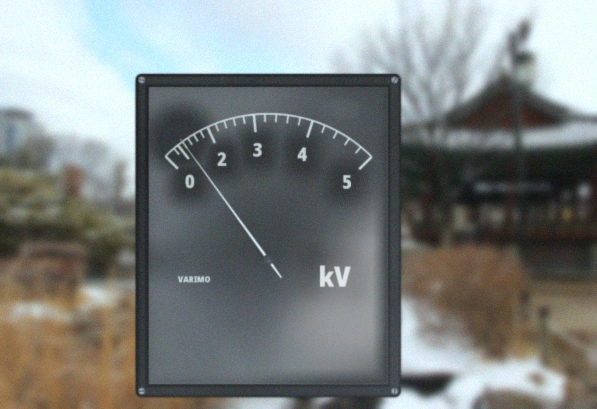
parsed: kV 1.2
